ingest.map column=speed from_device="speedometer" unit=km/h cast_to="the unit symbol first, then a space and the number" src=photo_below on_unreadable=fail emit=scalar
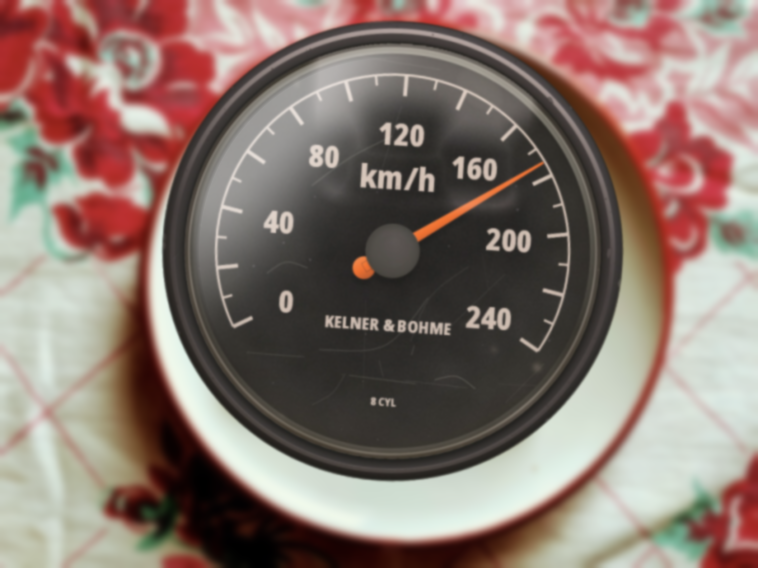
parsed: km/h 175
